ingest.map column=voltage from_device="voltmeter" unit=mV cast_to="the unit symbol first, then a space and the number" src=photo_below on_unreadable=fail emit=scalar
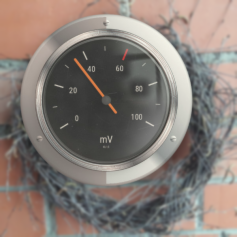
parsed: mV 35
